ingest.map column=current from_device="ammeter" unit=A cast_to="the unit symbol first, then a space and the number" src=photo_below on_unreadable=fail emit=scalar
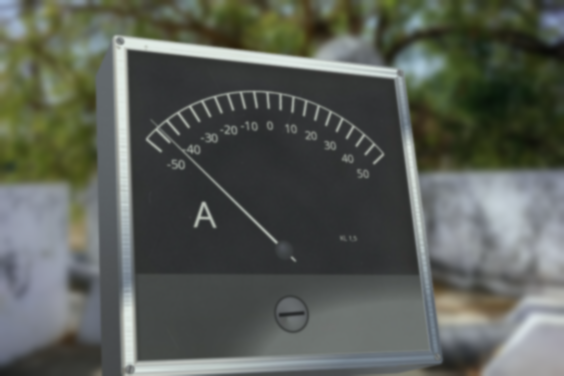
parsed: A -45
